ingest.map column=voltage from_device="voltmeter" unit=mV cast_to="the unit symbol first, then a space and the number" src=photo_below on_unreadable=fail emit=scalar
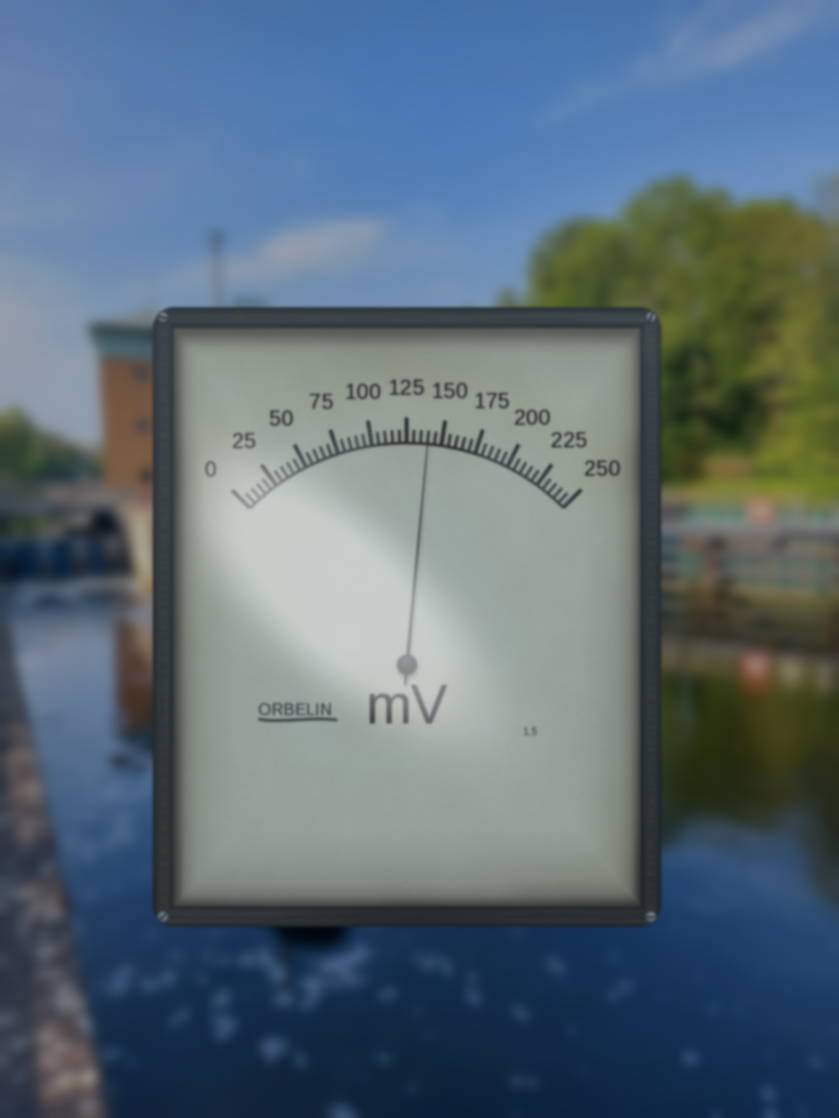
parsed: mV 140
